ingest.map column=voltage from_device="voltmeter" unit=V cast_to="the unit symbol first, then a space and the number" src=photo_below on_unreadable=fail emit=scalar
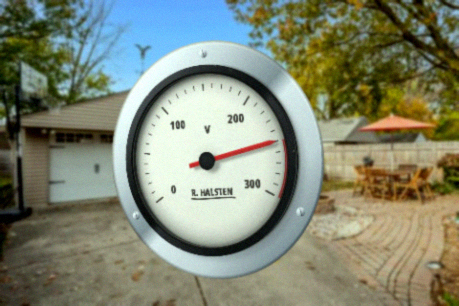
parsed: V 250
